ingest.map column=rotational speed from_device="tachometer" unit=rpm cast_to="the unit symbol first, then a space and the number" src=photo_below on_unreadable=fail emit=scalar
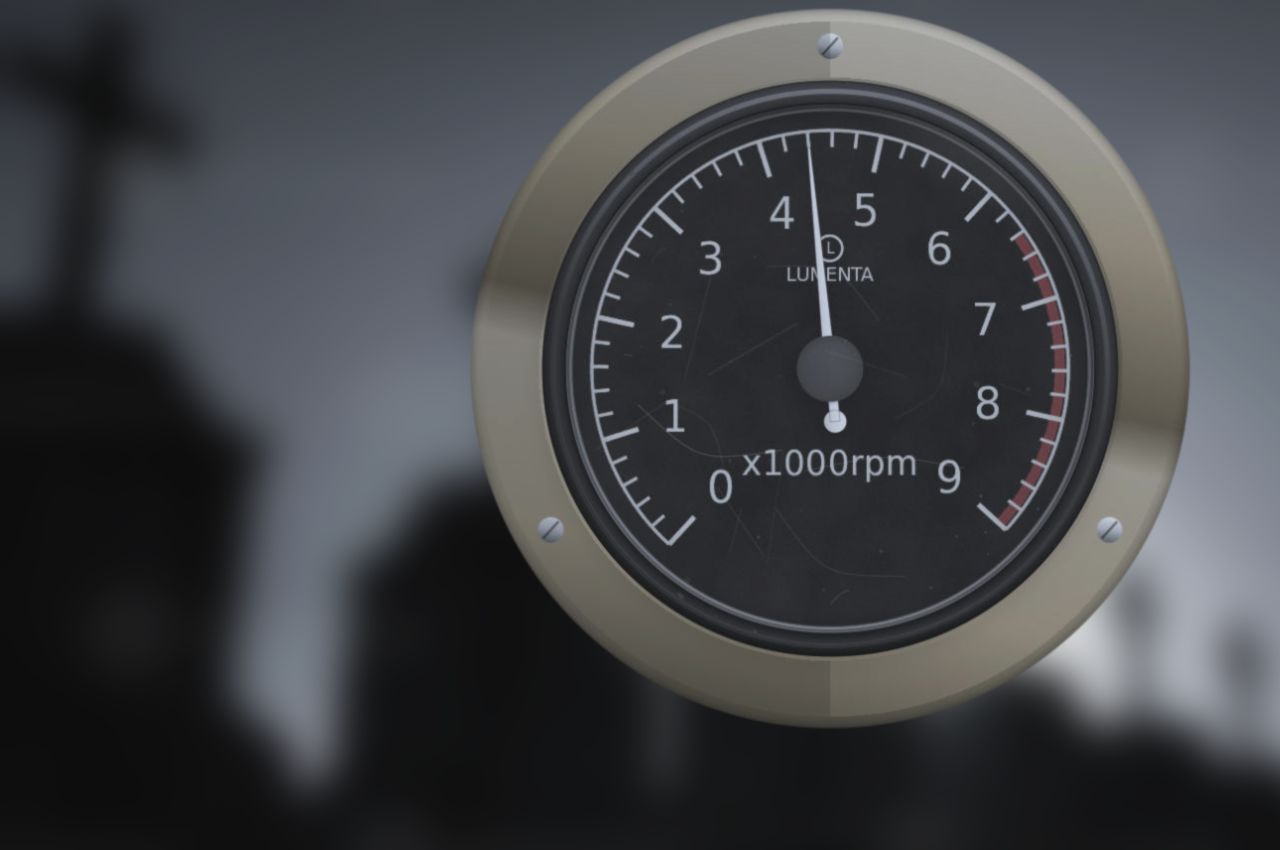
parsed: rpm 4400
